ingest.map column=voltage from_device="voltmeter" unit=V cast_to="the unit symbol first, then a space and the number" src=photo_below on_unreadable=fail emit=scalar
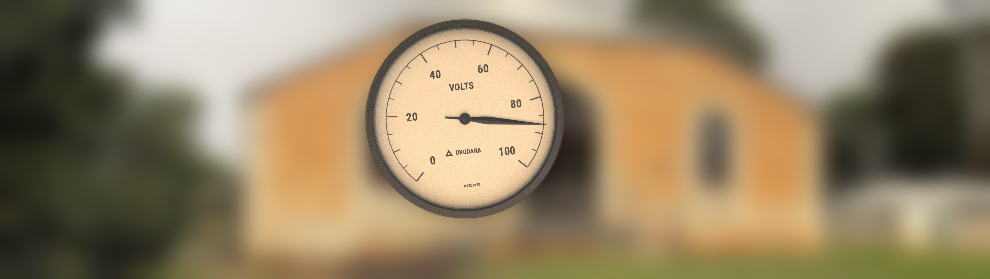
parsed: V 87.5
